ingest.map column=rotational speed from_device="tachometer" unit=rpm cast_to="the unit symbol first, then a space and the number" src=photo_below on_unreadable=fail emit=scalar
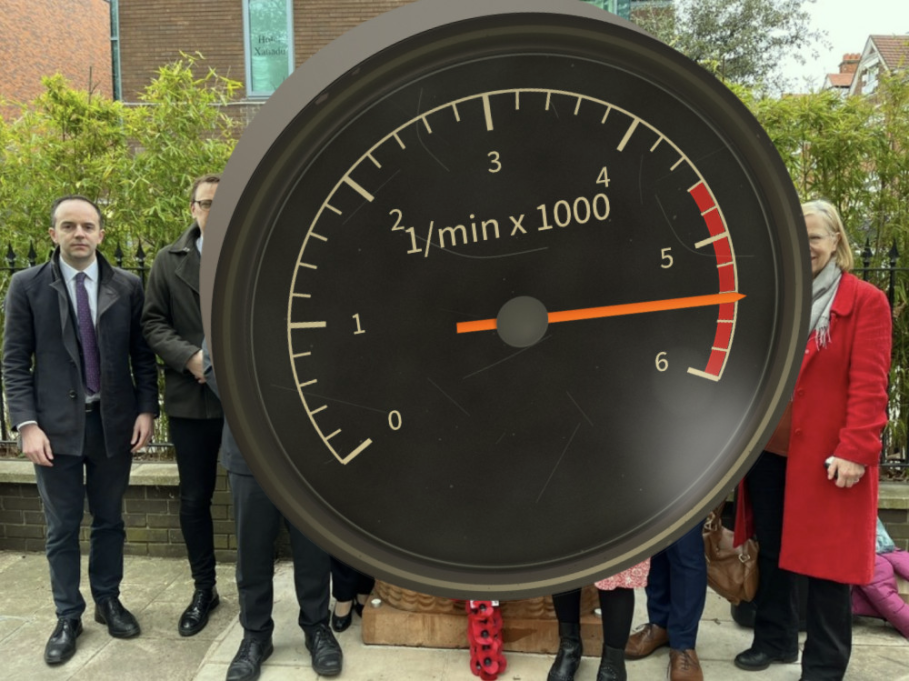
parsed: rpm 5400
